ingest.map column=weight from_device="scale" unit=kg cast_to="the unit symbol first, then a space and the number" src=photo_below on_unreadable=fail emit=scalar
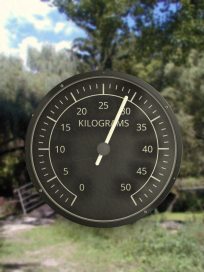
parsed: kg 29
